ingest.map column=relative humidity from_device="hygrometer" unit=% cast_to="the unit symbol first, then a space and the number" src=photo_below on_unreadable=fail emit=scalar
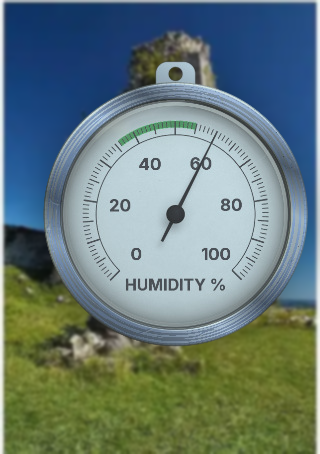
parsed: % 60
